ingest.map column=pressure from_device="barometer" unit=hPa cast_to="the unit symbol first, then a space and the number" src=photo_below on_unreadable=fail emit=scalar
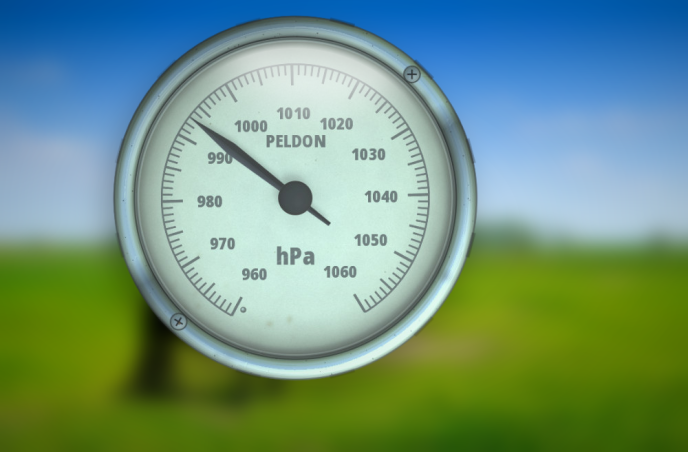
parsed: hPa 993
